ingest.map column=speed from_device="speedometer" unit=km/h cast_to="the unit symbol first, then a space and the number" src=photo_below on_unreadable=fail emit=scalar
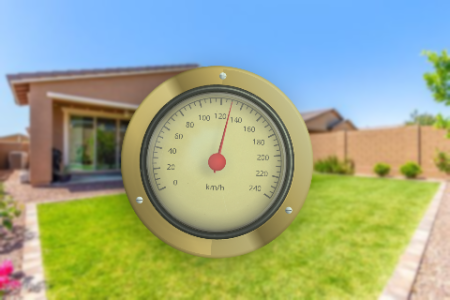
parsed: km/h 130
